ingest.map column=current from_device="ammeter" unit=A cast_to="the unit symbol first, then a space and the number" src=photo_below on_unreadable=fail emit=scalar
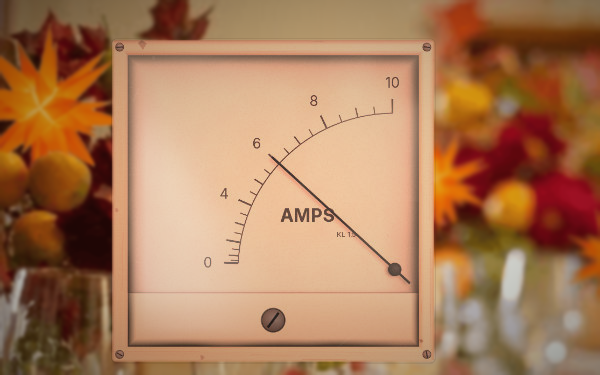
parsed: A 6
